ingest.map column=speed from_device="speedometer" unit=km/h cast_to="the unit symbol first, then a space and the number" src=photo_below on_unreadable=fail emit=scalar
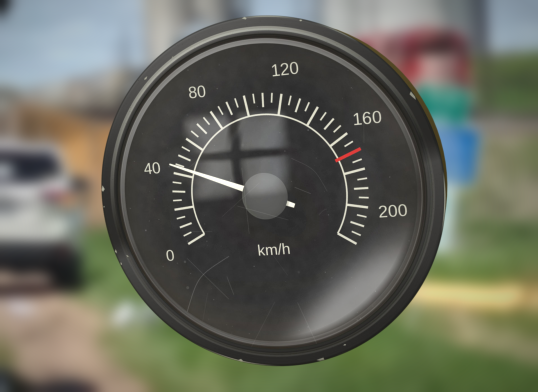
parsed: km/h 45
